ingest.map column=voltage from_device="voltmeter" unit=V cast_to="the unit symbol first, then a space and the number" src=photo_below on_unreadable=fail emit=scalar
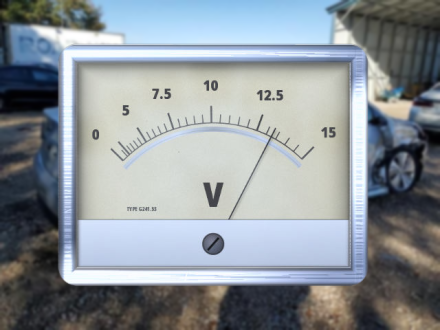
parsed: V 13.25
